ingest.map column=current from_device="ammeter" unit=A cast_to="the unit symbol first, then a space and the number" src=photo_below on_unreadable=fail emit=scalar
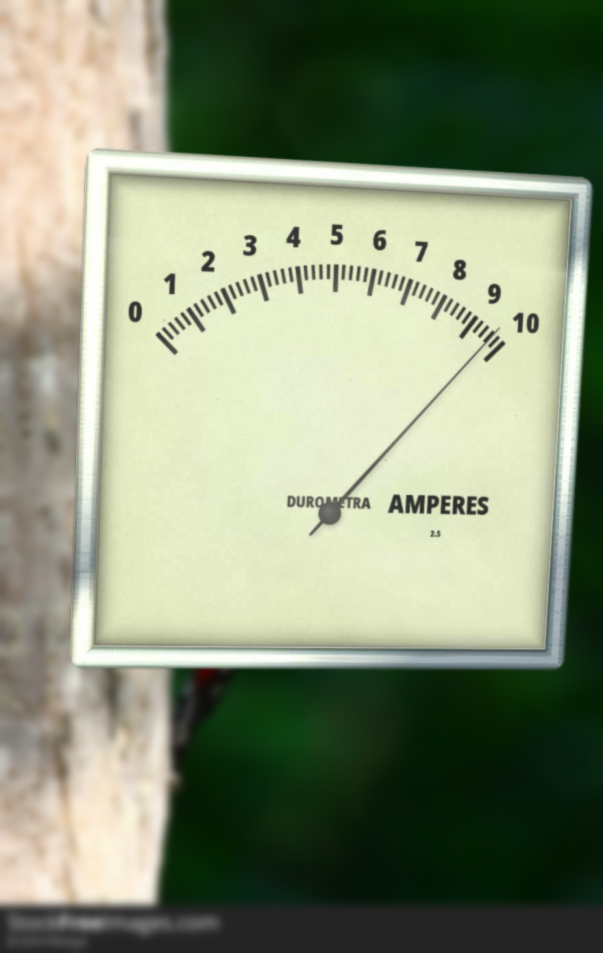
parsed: A 9.6
